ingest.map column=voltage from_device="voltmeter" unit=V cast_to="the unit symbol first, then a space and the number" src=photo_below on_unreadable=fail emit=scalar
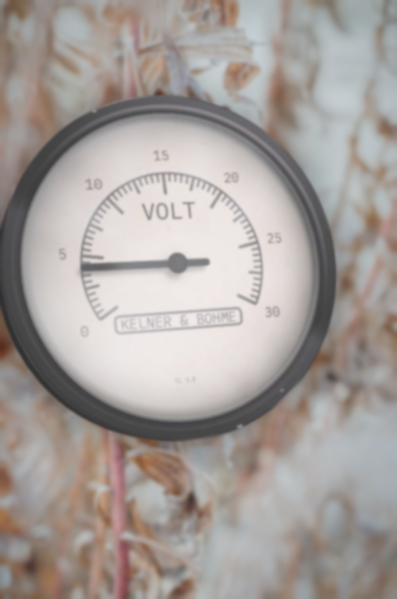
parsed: V 4
